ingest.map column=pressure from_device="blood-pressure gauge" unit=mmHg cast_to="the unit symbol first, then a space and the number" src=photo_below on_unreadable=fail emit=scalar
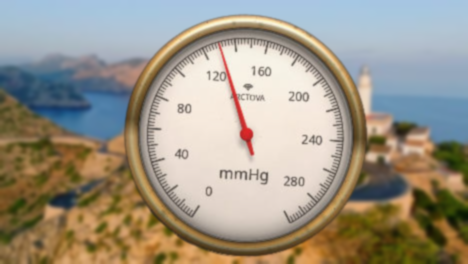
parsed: mmHg 130
